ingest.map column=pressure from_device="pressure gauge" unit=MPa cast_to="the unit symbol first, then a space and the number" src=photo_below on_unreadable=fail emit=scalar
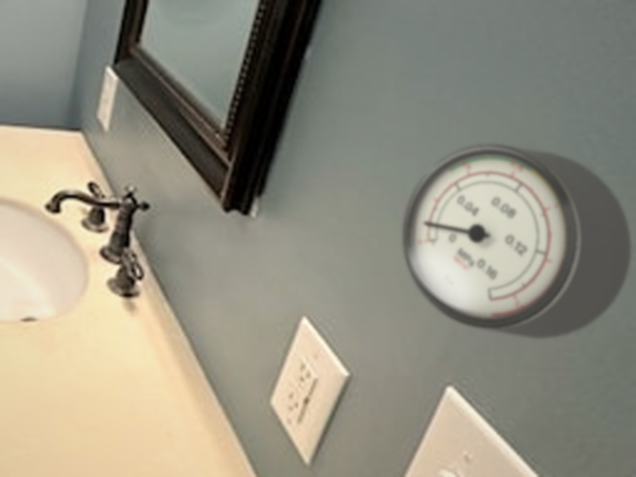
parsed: MPa 0.01
